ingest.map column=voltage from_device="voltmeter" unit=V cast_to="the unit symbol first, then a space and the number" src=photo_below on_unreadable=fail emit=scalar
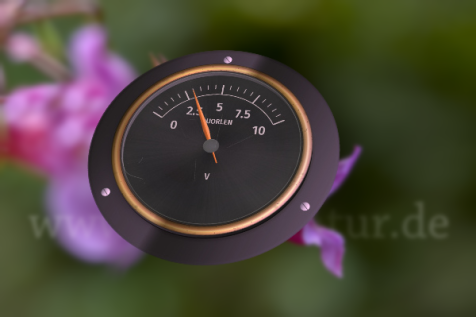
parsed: V 3
